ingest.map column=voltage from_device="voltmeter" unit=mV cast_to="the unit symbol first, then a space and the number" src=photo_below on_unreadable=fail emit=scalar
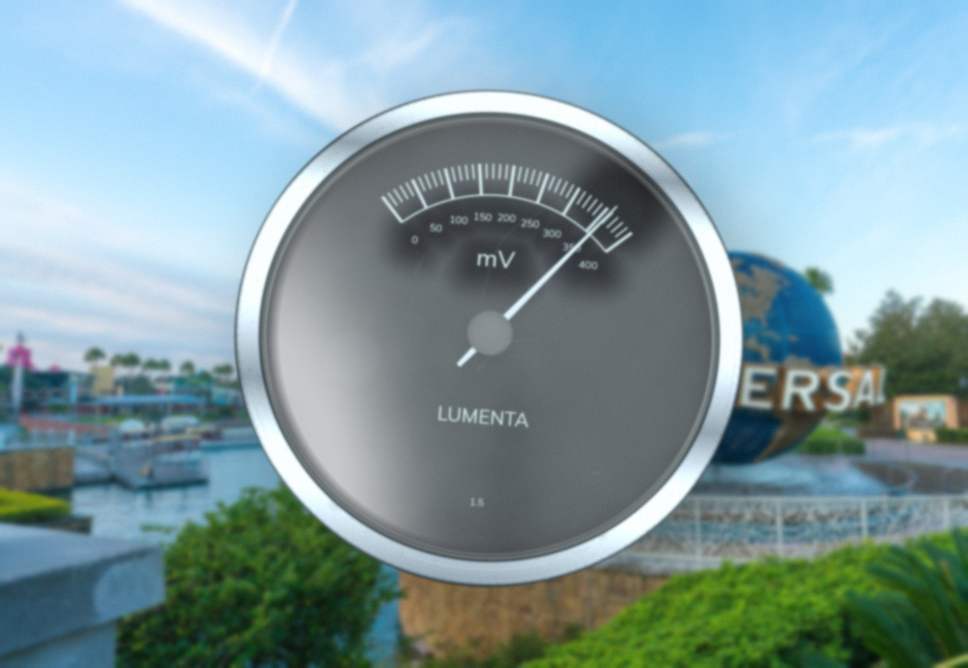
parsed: mV 360
